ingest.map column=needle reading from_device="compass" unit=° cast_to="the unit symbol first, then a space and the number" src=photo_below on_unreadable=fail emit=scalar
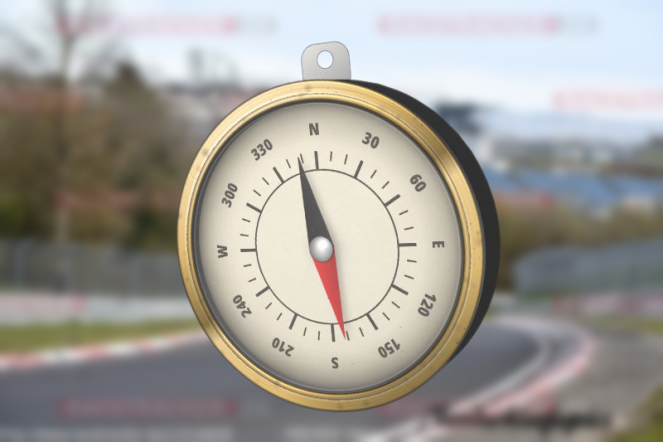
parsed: ° 170
